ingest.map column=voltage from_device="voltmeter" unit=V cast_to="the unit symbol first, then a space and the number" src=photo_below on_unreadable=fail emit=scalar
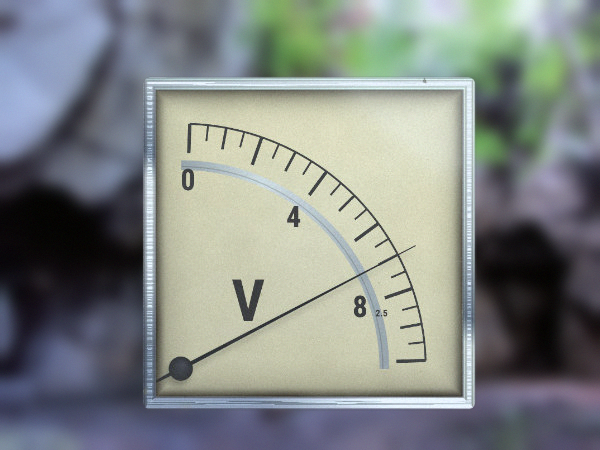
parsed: V 7
